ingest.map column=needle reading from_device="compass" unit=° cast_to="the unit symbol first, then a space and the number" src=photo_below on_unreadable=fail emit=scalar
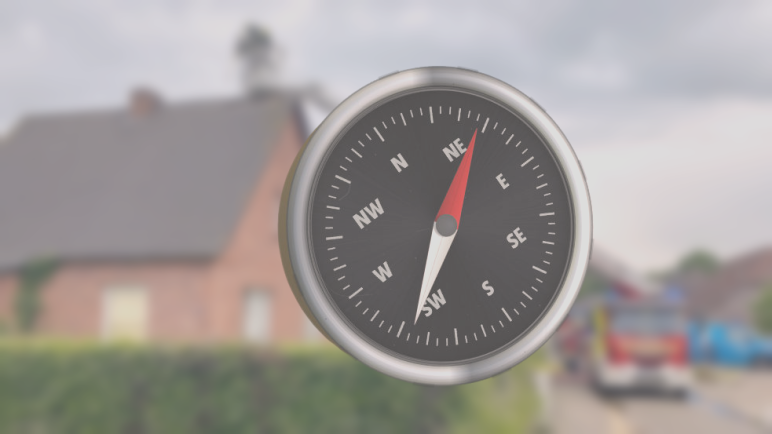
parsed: ° 55
